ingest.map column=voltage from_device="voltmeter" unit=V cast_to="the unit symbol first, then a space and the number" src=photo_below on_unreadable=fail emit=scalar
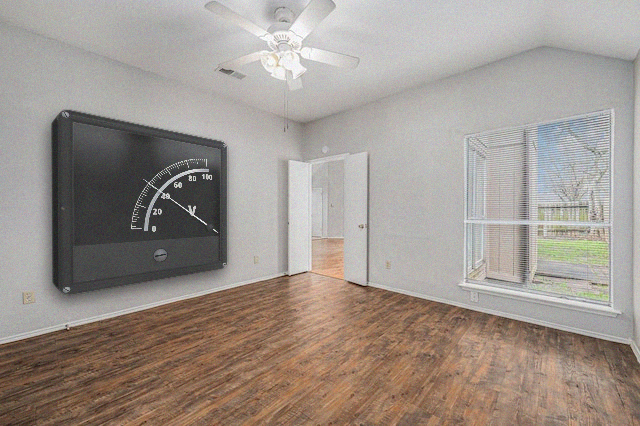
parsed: V 40
